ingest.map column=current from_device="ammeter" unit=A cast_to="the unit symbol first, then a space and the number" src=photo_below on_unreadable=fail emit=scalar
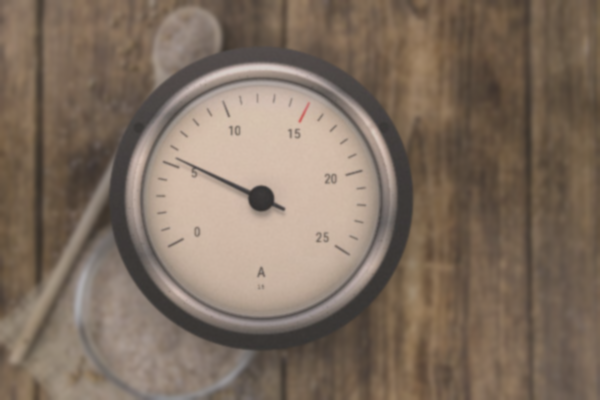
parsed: A 5.5
